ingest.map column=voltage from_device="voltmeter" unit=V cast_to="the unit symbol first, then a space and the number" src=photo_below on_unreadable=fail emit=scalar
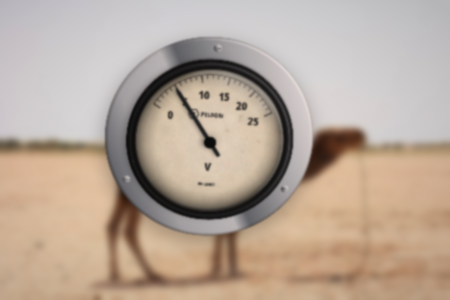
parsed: V 5
